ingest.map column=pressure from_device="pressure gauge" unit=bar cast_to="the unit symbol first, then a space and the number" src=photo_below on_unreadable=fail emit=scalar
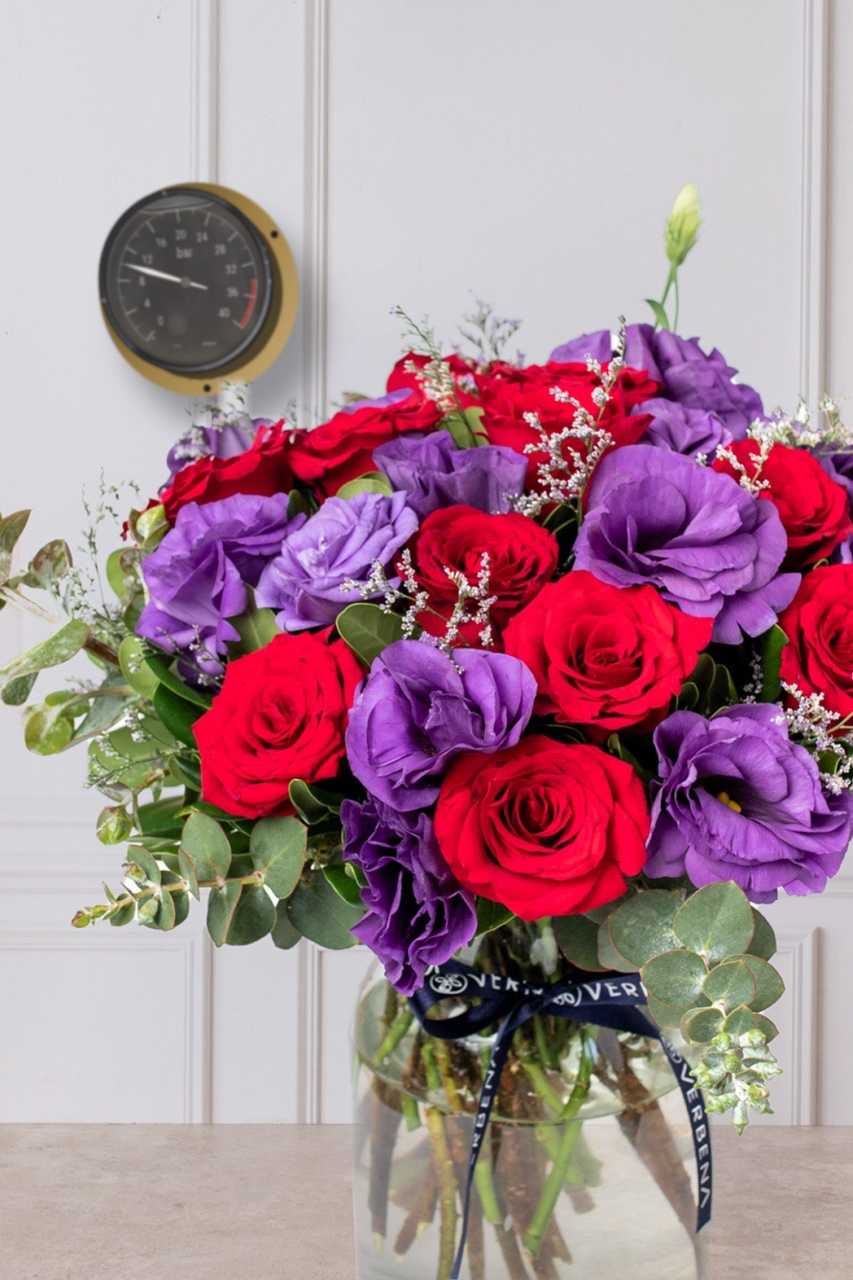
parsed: bar 10
